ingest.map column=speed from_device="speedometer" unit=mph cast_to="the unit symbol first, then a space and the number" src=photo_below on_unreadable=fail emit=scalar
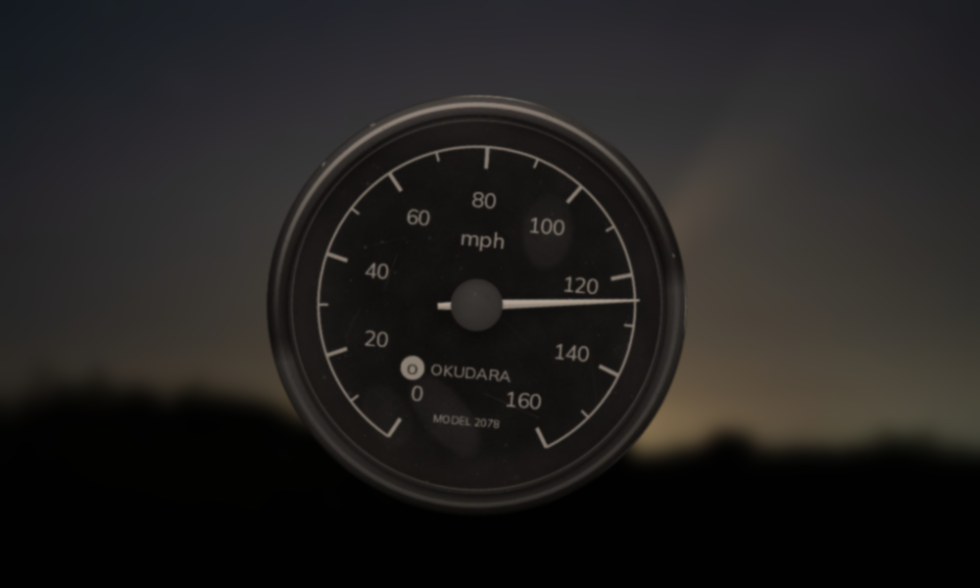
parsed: mph 125
